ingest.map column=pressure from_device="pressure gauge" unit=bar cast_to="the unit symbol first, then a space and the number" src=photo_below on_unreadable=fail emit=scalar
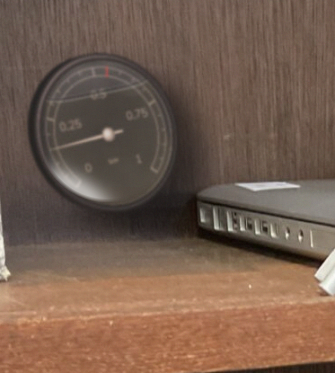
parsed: bar 0.15
